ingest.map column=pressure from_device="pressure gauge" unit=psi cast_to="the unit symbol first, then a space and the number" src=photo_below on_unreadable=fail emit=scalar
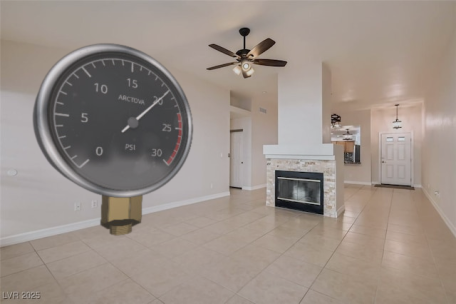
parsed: psi 20
